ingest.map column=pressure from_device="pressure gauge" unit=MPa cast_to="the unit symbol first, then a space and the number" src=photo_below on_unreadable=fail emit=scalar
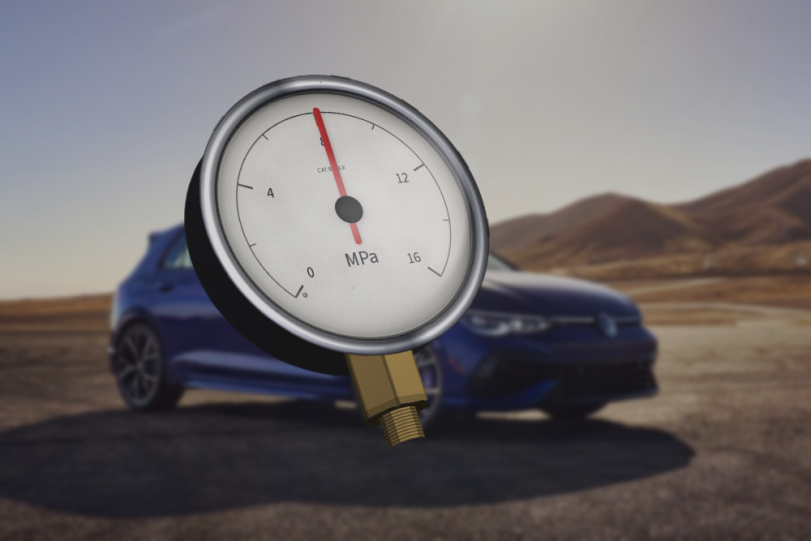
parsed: MPa 8
